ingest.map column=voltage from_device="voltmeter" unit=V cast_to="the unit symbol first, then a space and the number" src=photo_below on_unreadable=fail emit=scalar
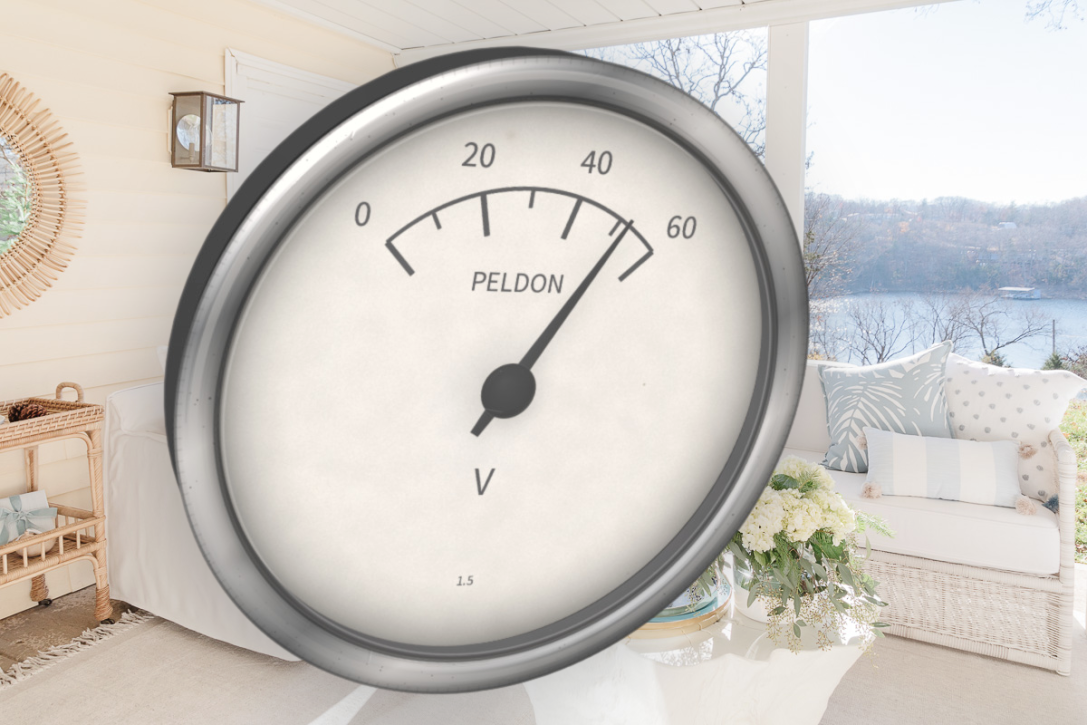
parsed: V 50
